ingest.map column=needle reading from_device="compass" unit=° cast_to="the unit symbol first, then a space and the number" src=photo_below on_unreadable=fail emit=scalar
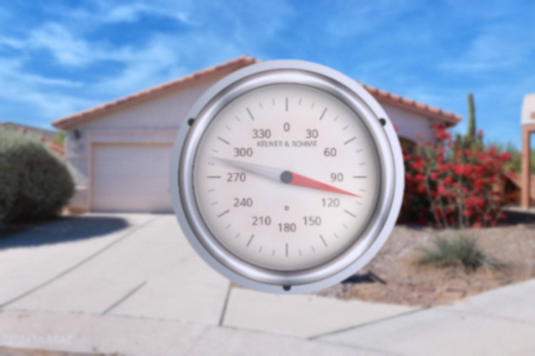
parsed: ° 105
